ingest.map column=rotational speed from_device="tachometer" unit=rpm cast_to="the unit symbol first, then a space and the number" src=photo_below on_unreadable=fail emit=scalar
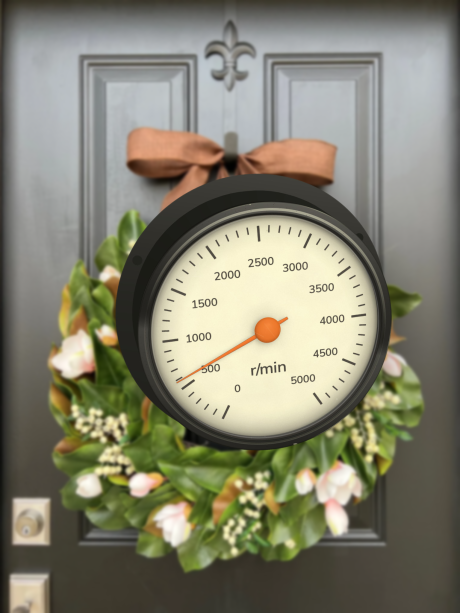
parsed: rpm 600
